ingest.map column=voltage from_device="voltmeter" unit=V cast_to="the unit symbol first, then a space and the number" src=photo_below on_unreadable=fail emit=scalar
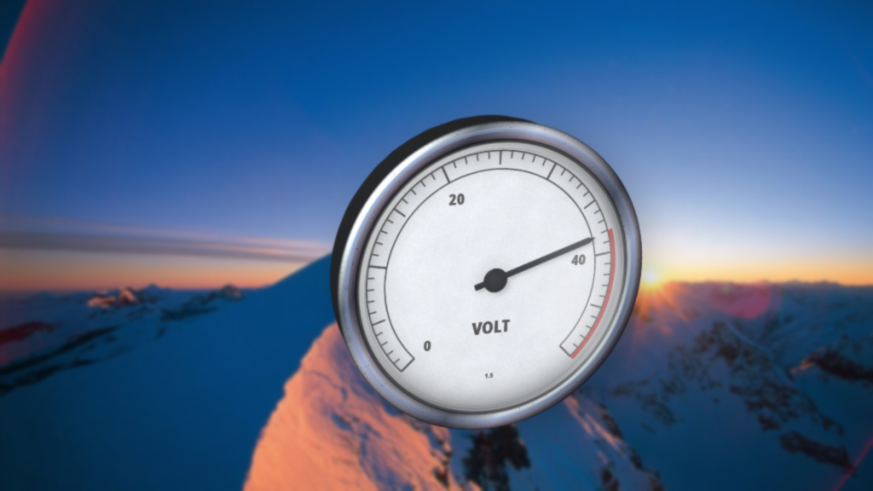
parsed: V 38
